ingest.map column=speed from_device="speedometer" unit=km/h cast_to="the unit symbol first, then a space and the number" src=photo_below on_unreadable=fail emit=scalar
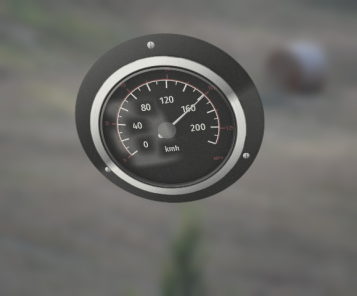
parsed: km/h 160
